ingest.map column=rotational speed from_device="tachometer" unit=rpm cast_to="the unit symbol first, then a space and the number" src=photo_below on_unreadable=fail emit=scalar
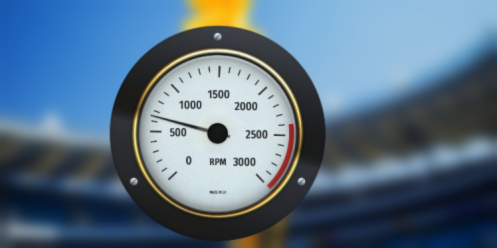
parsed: rpm 650
